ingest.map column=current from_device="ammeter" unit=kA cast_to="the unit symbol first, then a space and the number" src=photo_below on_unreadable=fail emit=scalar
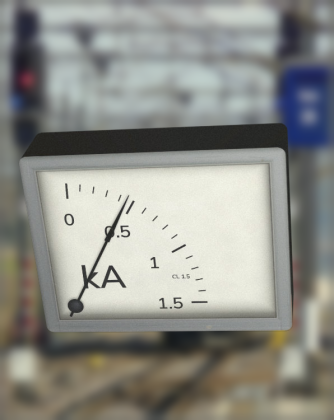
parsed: kA 0.45
